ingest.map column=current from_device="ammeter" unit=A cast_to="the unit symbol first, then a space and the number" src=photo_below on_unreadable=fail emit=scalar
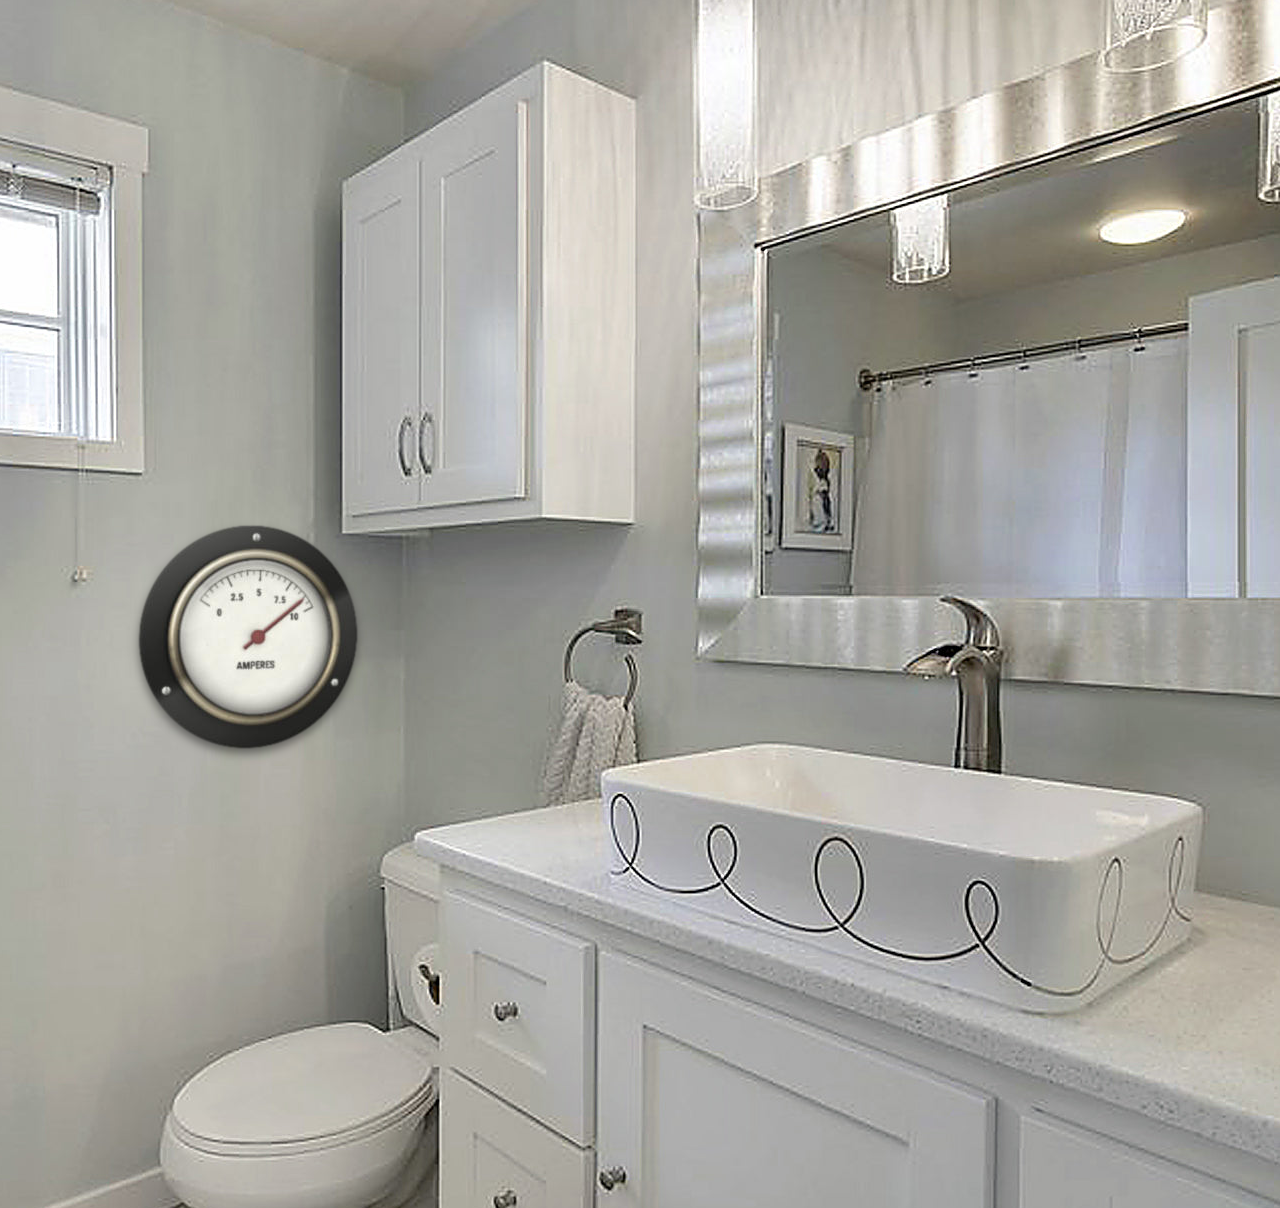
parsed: A 9
